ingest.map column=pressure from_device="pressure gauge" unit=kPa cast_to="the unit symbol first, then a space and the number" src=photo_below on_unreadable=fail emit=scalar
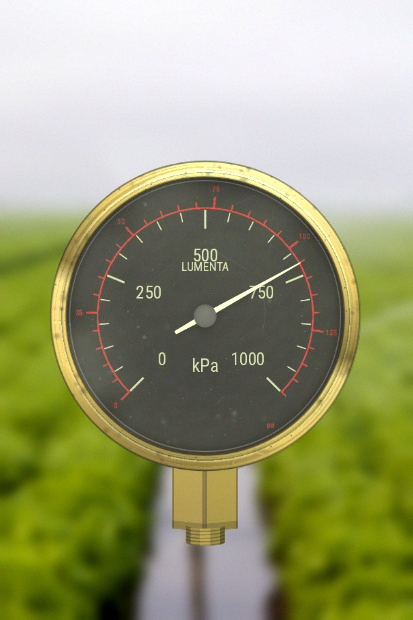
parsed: kPa 725
